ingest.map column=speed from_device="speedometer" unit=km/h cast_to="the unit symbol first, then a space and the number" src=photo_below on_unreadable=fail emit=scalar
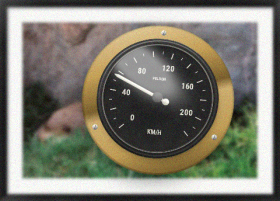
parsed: km/h 55
